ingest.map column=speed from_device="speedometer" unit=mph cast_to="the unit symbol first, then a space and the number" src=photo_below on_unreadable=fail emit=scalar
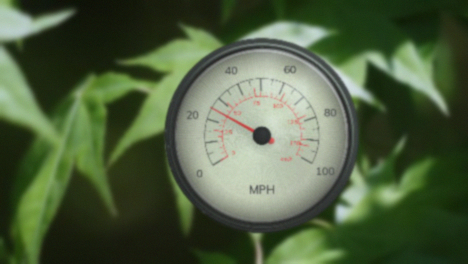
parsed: mph 25
